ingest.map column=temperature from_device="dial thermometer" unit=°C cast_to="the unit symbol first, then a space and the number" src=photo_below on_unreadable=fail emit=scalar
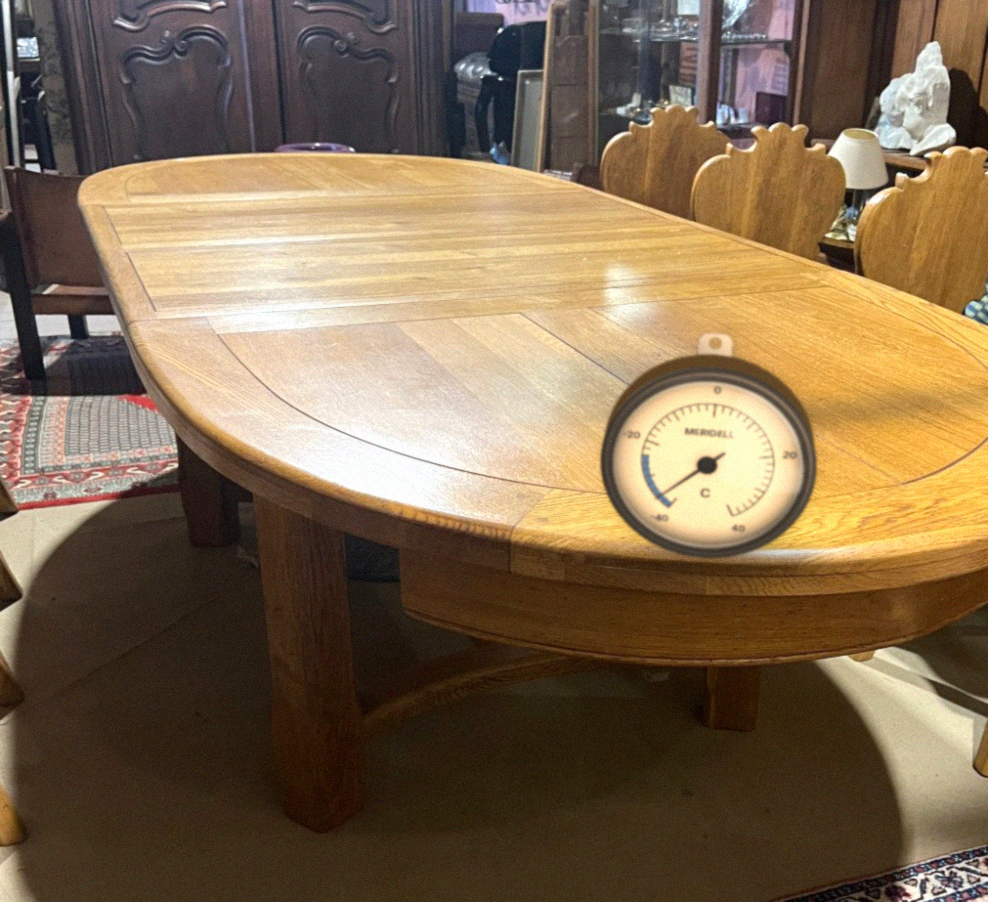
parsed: °C -36
